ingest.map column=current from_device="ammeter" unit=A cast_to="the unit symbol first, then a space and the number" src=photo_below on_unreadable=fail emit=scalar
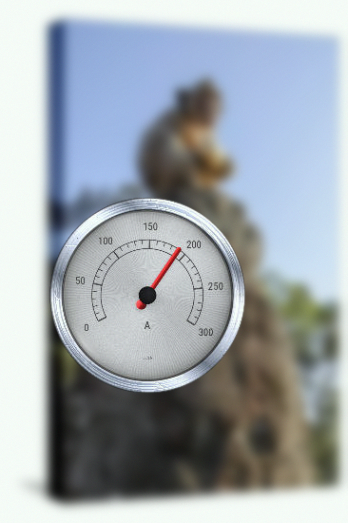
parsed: A 190
